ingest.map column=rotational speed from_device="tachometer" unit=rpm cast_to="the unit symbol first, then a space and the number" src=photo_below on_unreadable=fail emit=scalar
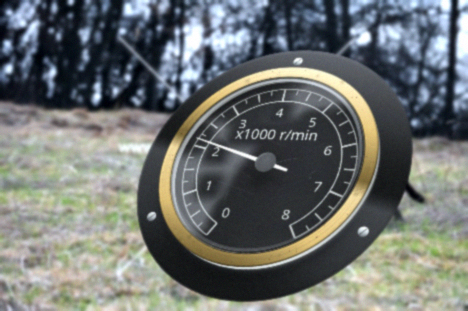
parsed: rpm 2125
